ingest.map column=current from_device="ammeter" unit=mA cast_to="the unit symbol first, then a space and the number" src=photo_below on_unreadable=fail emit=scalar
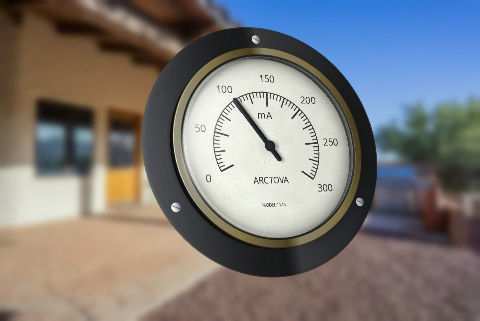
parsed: mA 100
